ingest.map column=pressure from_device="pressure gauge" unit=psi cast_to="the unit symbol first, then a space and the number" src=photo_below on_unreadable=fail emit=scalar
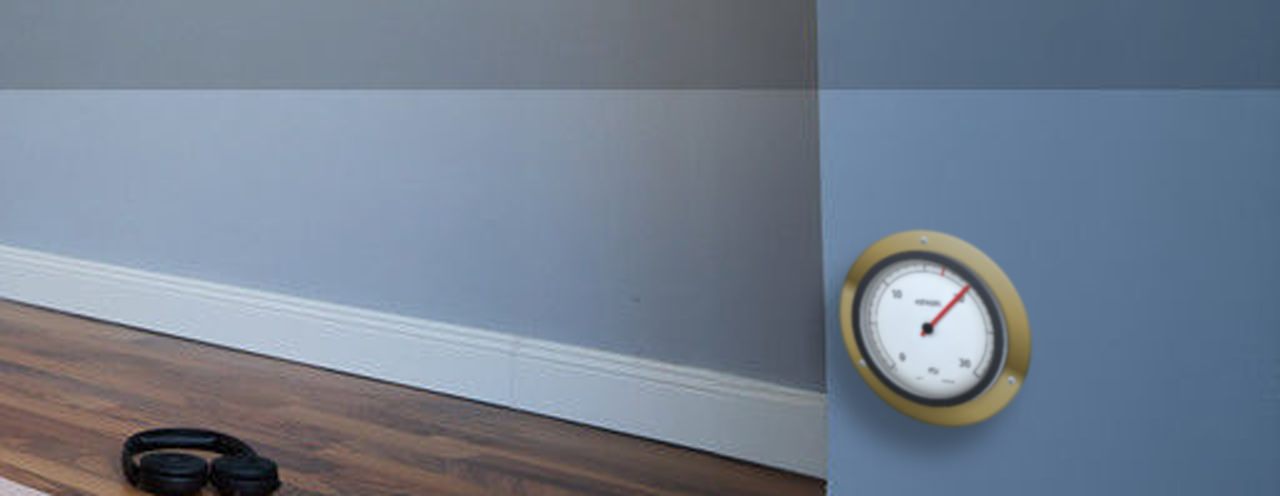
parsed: psi 20
